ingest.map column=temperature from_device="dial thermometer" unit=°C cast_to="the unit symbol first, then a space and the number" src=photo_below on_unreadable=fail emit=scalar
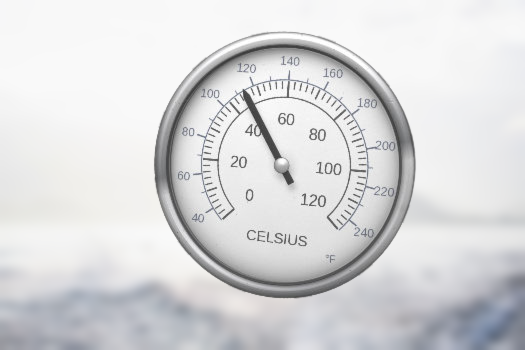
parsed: °C 46
